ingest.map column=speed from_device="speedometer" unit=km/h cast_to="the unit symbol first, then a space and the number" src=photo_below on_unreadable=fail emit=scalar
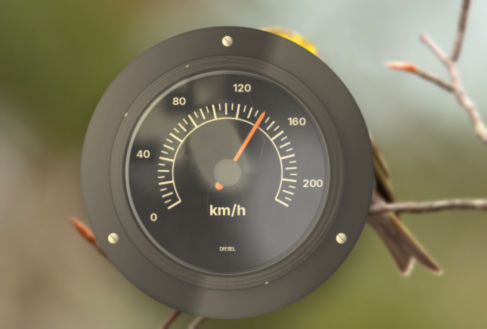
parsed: km/h 140
